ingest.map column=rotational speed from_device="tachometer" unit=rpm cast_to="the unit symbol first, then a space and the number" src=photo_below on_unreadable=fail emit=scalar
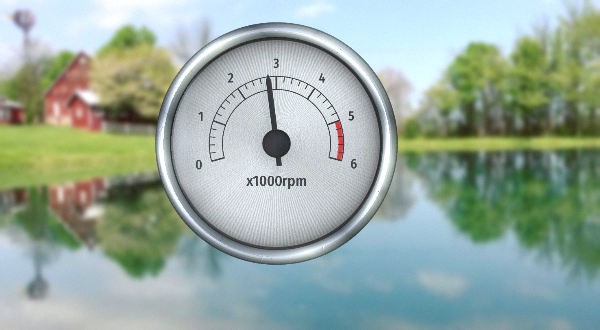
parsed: rpm 2800
